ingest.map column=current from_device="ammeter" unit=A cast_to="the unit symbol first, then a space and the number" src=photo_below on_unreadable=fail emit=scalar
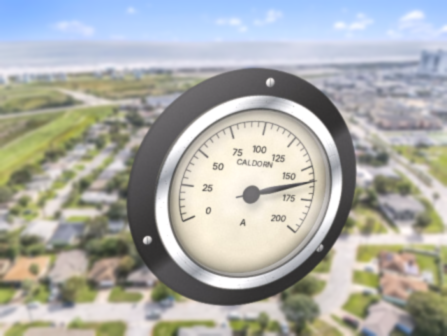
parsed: A 160
